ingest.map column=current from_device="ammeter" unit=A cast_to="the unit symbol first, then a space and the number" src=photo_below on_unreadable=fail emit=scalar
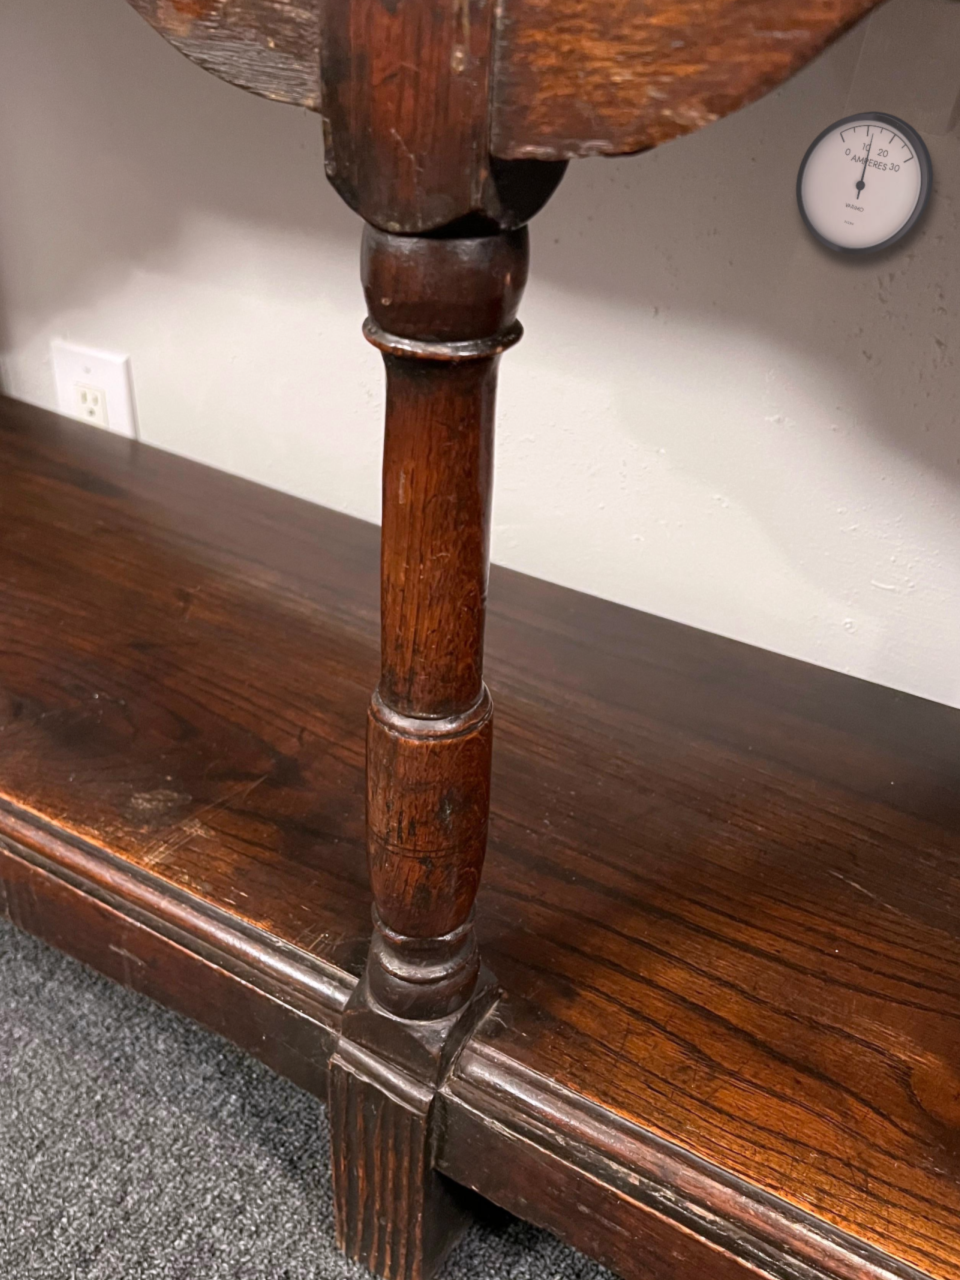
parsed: A 12.5
